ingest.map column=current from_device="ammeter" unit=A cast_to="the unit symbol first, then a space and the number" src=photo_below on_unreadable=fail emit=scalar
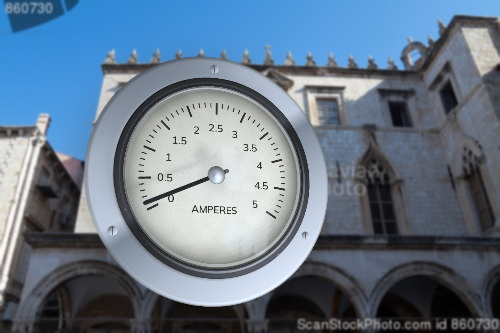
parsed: A 0.1
